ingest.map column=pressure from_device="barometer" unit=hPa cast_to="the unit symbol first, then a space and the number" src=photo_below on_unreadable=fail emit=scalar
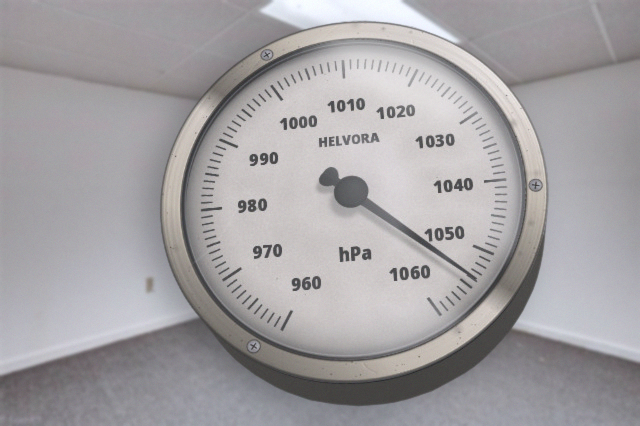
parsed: hPa 1054
